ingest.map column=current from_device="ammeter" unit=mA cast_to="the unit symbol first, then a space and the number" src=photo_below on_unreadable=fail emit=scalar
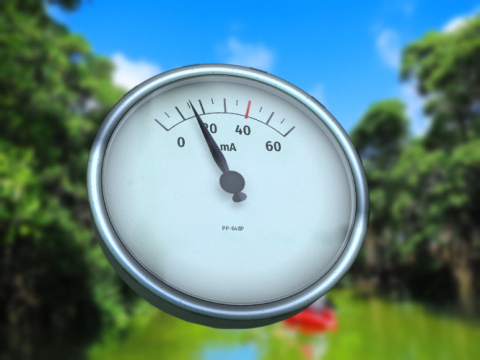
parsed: mA 15
